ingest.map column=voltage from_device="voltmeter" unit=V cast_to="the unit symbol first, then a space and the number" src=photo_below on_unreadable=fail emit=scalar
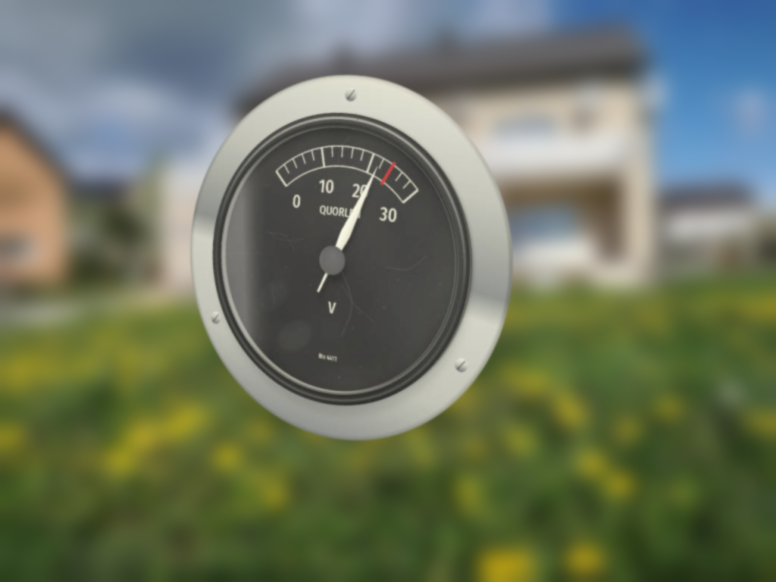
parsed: V 22
